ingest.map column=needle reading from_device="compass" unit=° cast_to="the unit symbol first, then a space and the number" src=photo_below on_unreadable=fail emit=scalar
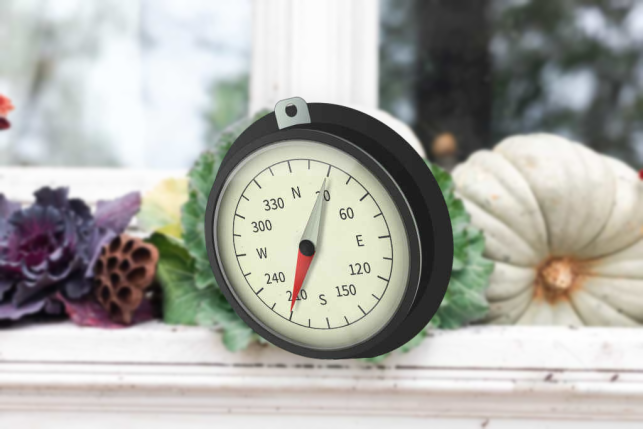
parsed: ° 210
